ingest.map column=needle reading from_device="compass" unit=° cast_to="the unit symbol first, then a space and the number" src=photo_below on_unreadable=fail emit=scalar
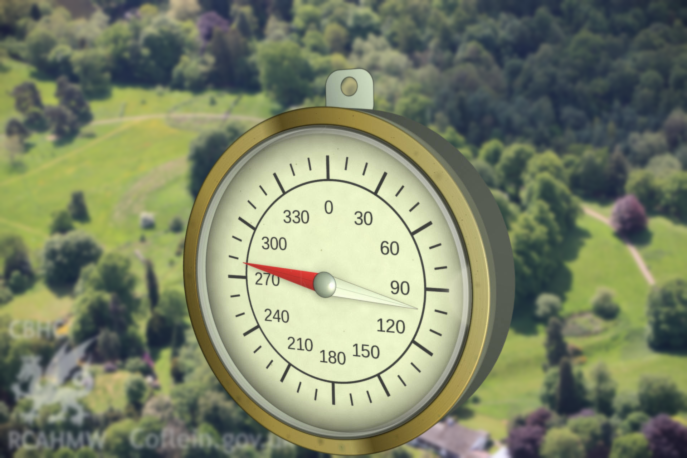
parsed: ° 280
